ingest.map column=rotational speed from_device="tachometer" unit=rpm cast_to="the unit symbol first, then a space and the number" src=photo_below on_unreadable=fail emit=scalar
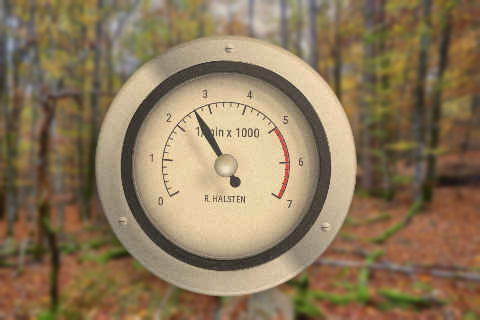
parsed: rpm 2600
